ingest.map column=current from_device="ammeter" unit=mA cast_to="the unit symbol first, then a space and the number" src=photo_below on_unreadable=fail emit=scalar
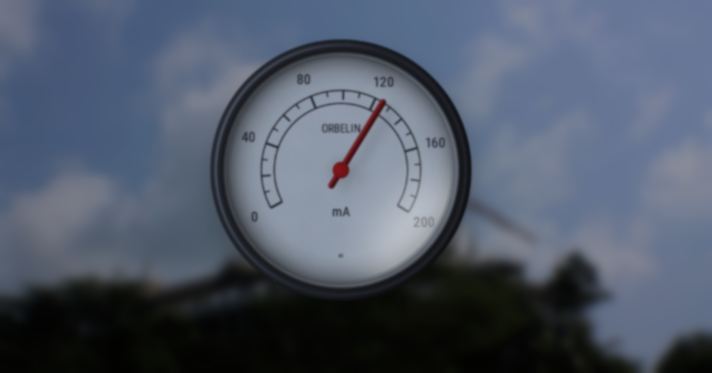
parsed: mA 125
